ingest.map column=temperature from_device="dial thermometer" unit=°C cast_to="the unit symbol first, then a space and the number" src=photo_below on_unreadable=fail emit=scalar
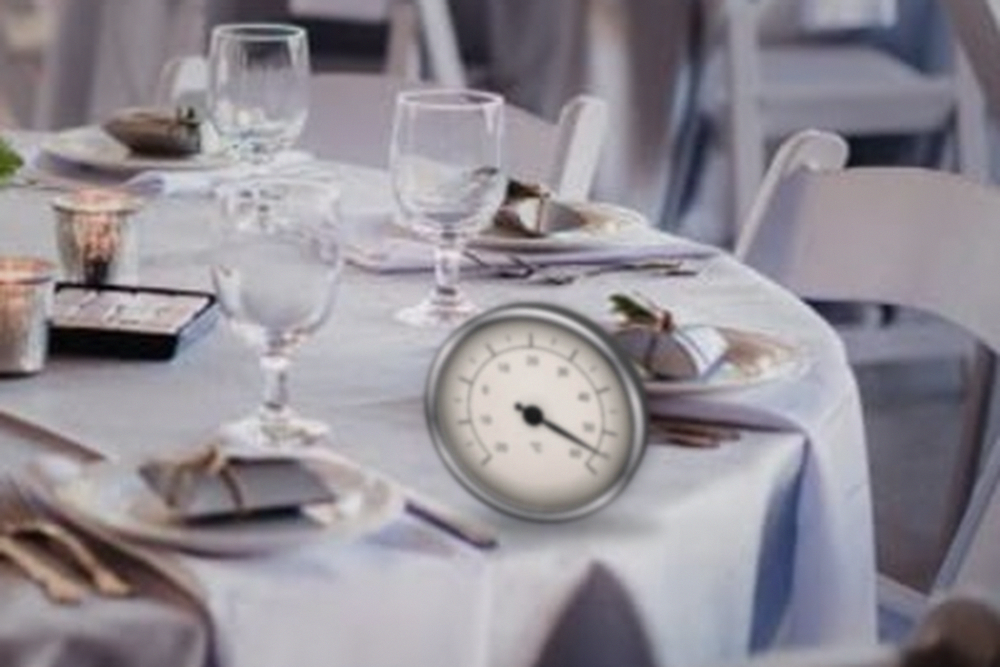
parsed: °C 55
